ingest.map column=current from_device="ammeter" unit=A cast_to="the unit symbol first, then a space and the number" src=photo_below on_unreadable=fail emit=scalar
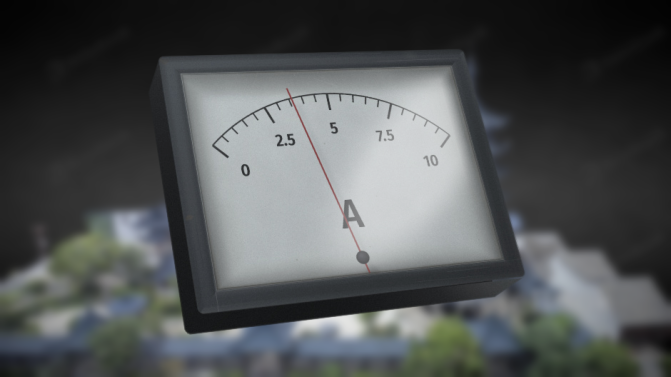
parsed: A 3.5
